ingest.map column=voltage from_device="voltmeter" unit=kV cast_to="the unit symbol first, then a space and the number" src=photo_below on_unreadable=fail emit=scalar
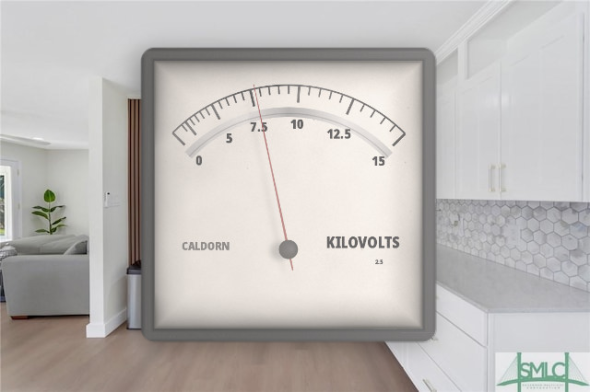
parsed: kV 7.75
